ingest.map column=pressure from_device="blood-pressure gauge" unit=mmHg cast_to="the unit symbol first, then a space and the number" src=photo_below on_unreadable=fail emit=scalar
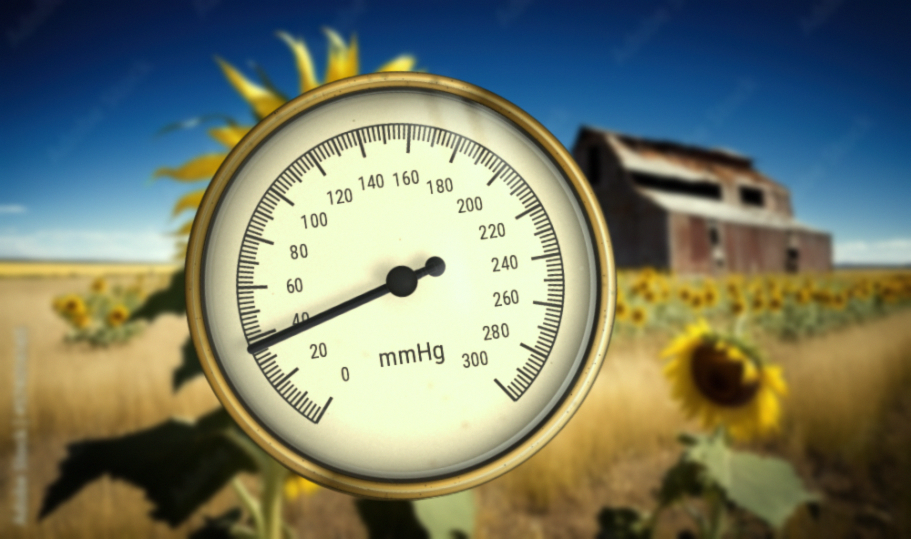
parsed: mmHg 36
